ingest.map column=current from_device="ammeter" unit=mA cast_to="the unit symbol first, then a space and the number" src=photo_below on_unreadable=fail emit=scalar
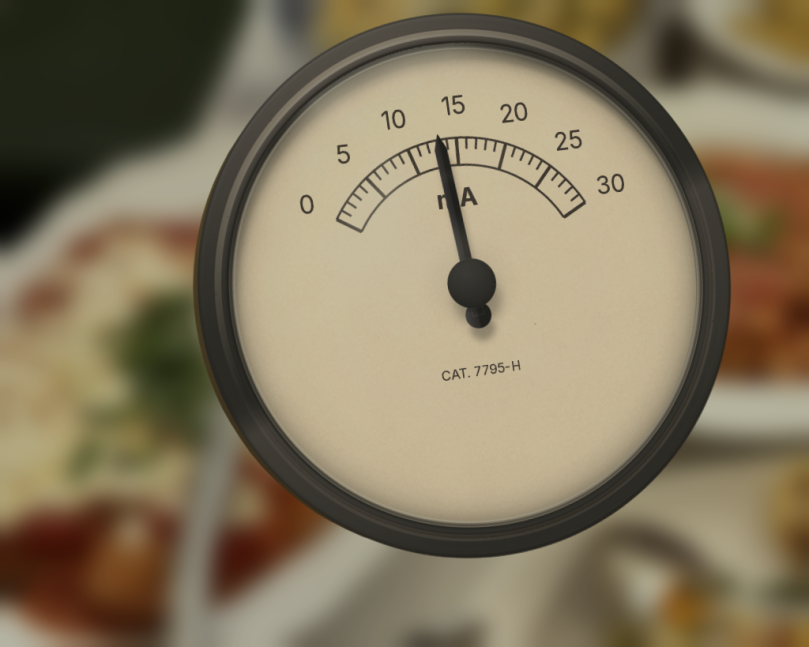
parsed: mA 13
